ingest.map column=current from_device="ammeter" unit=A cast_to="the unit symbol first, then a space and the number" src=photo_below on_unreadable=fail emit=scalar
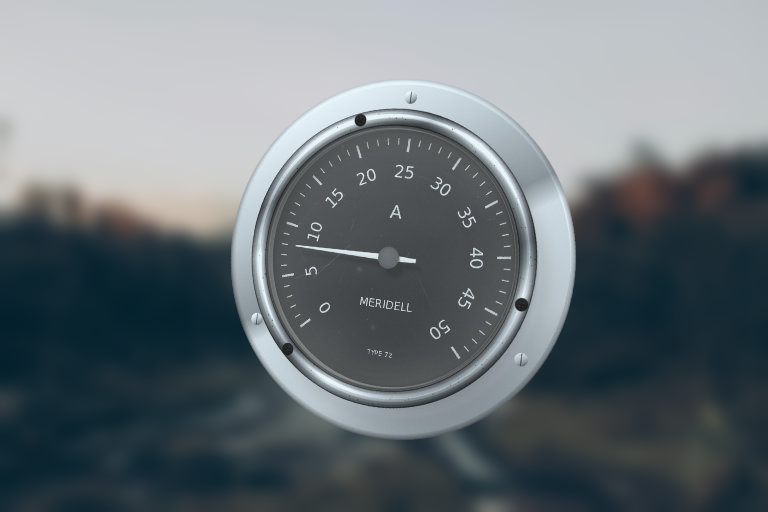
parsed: A 8
